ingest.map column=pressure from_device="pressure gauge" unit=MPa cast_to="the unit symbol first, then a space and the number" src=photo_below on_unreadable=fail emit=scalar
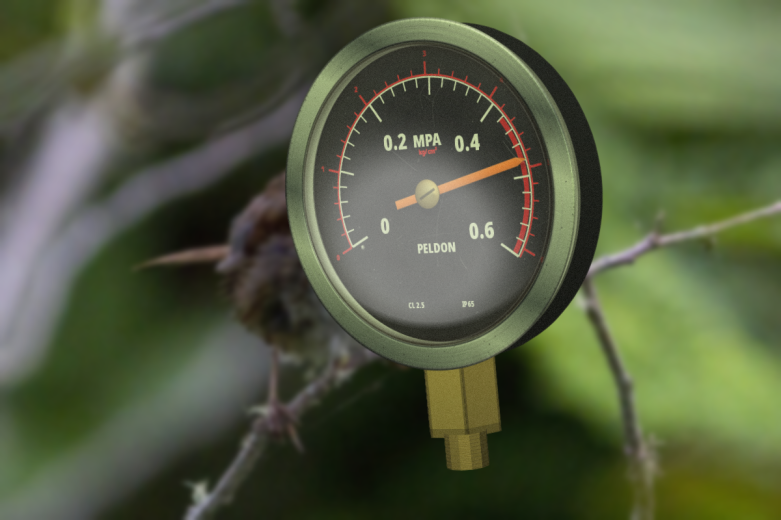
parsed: MPa 0.48
